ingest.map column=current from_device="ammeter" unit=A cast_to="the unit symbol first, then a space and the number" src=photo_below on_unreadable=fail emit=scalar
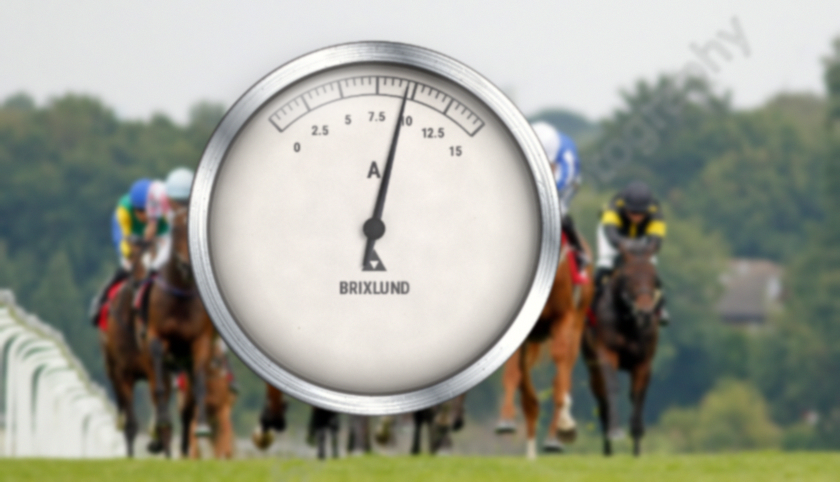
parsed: A 9.5
